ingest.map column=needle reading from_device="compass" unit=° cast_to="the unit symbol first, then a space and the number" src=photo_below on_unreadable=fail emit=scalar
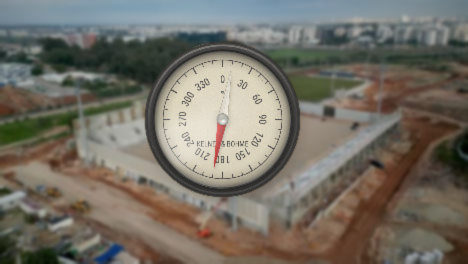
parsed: ° 190
